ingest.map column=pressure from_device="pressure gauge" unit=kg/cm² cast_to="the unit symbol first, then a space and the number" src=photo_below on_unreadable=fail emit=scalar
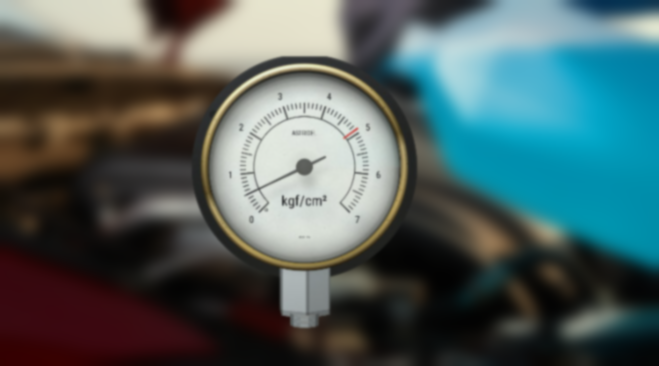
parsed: kg/cm² 0.5
